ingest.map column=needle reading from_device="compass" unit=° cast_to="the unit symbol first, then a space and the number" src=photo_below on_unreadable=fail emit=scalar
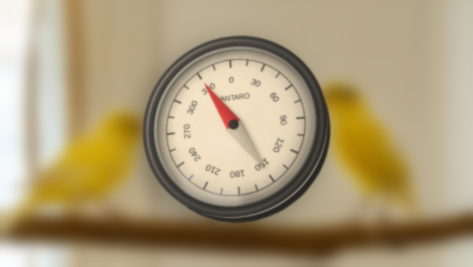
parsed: ° 330
